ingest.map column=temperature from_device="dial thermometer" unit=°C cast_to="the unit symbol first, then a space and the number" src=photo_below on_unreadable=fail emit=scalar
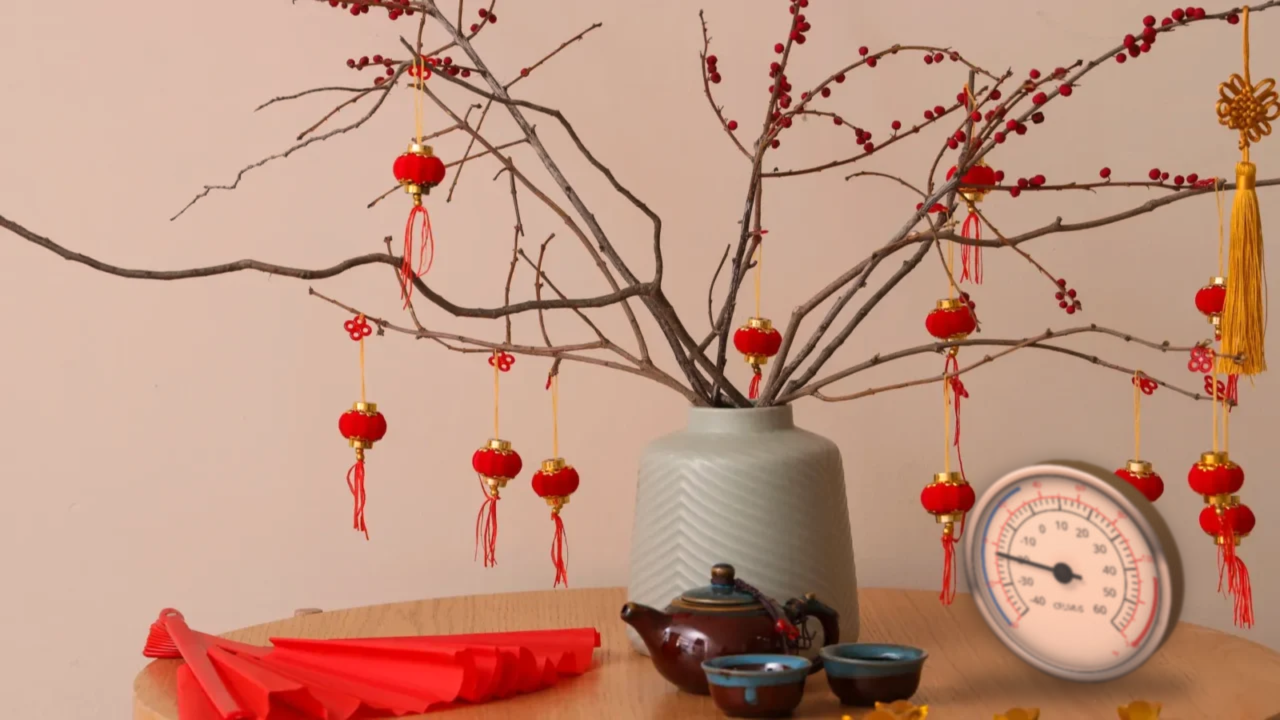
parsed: °C -20
